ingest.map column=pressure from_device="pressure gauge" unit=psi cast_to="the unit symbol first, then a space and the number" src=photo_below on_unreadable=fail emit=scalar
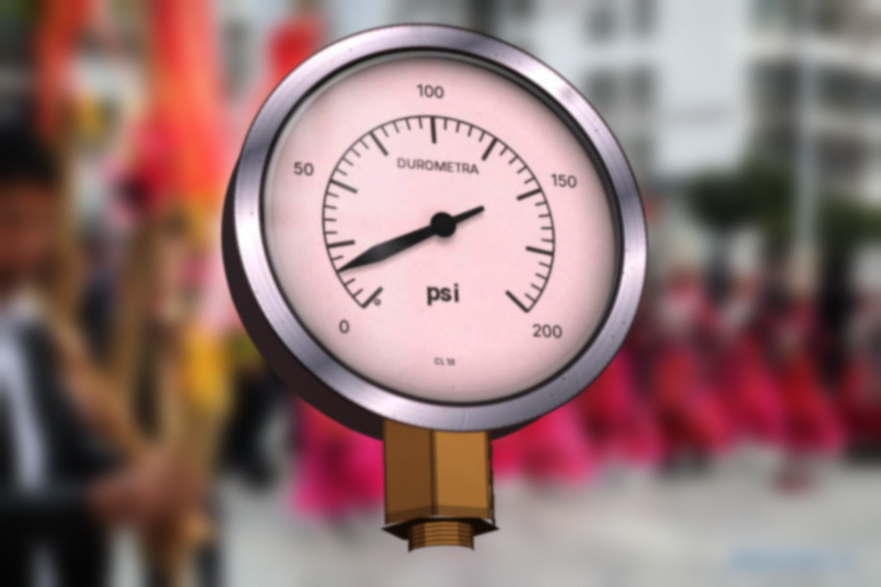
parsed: psi 15
